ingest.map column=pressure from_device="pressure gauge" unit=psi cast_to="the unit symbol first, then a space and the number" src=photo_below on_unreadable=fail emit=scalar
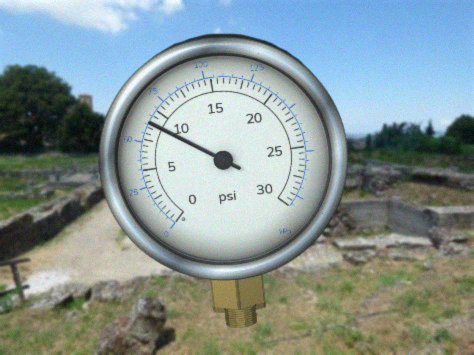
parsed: psi 9
